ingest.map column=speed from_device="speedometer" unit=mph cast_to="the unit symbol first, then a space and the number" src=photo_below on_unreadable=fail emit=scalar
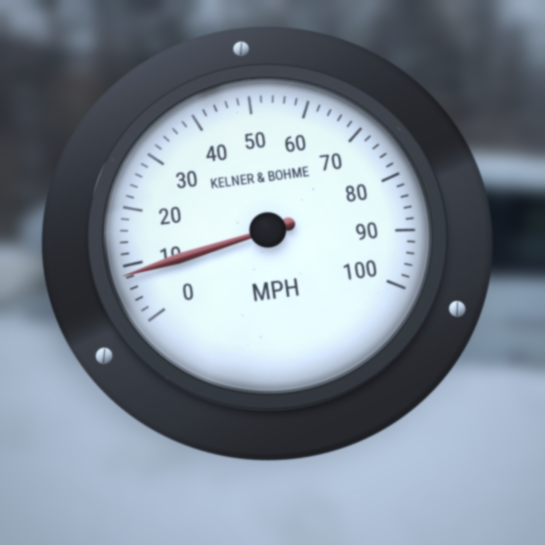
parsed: mph 8
